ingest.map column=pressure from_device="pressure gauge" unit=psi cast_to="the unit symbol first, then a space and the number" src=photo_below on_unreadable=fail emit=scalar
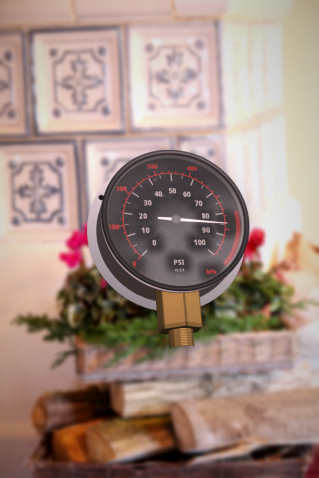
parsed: psi 85
